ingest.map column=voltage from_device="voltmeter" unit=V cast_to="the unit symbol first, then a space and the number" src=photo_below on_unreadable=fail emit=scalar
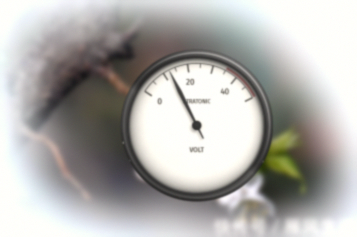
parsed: V 12.5
